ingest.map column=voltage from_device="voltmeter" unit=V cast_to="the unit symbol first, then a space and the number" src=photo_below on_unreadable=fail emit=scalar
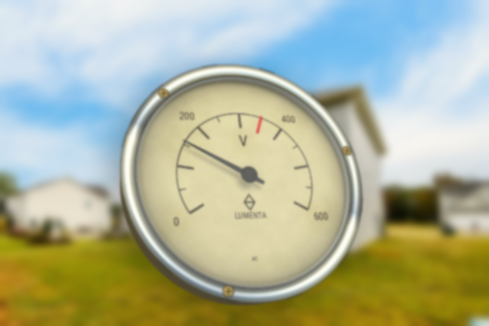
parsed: V 150
